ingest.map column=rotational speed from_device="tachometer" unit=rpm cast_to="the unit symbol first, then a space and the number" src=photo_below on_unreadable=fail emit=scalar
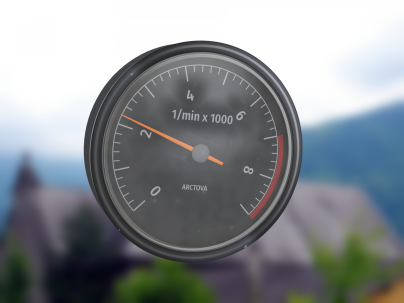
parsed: rpm 2200
